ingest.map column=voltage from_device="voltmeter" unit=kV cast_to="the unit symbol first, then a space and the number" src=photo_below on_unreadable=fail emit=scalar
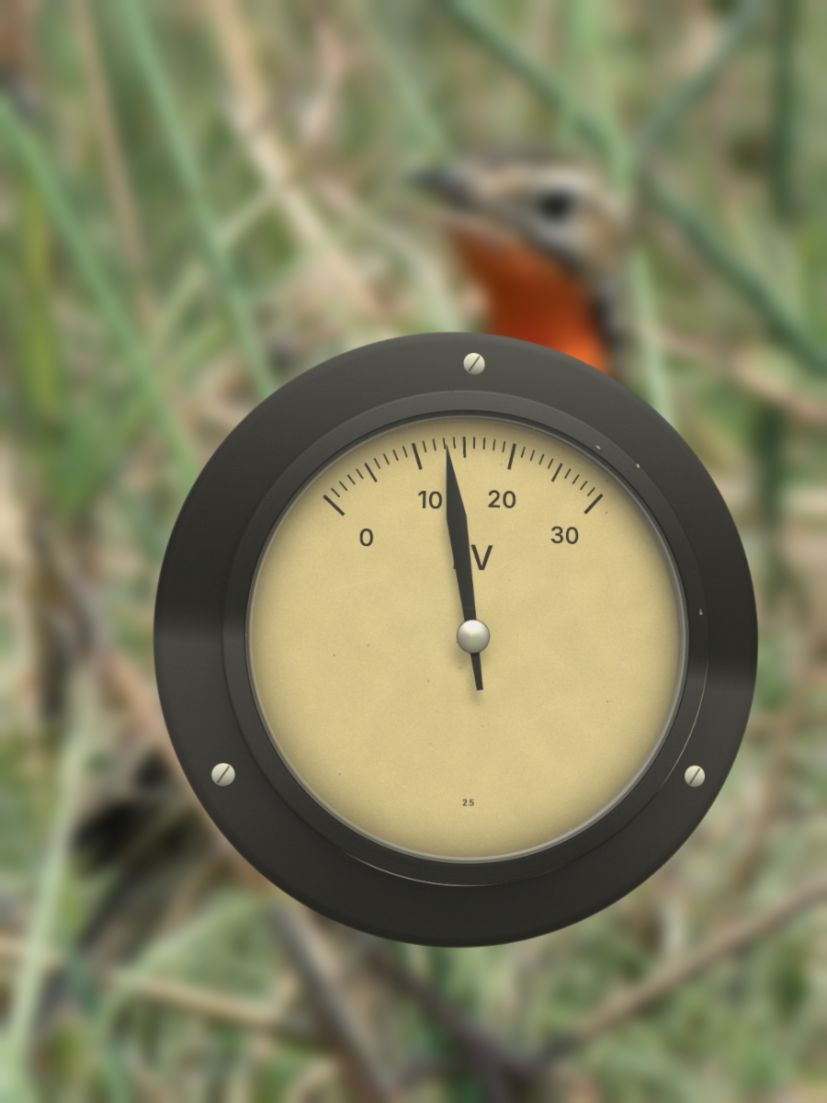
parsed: kV 13
